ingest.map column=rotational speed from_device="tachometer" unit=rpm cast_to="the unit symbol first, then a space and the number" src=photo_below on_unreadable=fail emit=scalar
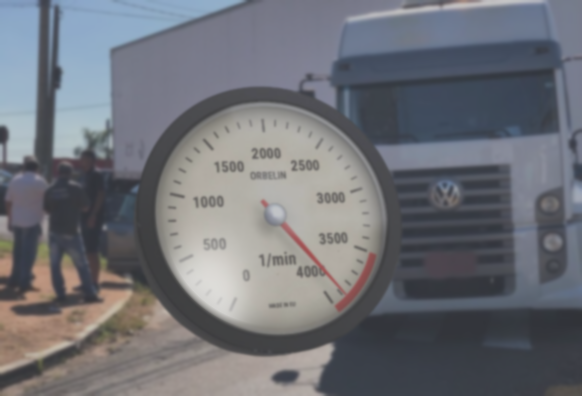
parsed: rpm 3900
